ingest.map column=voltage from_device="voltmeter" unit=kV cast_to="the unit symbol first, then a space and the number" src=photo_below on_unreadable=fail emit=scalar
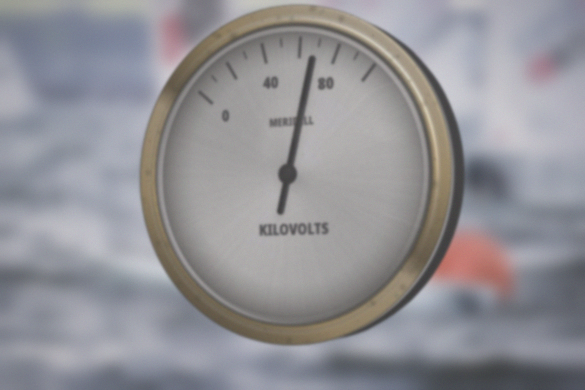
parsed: kV 70
